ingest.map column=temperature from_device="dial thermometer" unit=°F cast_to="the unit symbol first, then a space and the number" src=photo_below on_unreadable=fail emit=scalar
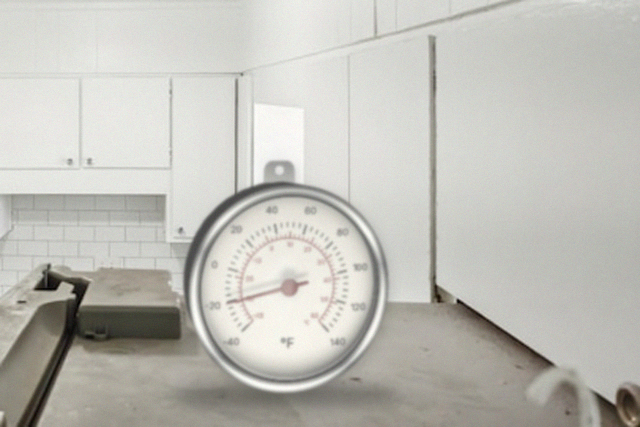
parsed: °F -20
